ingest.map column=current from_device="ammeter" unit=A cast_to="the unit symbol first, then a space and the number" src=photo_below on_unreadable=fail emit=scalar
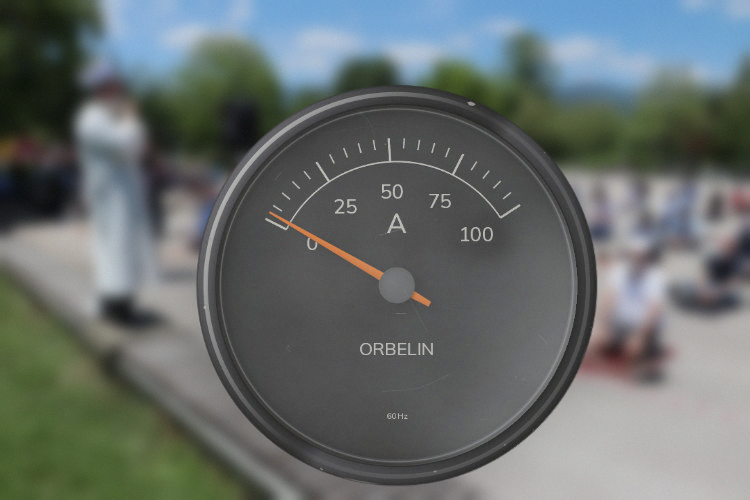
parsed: A 2.5
